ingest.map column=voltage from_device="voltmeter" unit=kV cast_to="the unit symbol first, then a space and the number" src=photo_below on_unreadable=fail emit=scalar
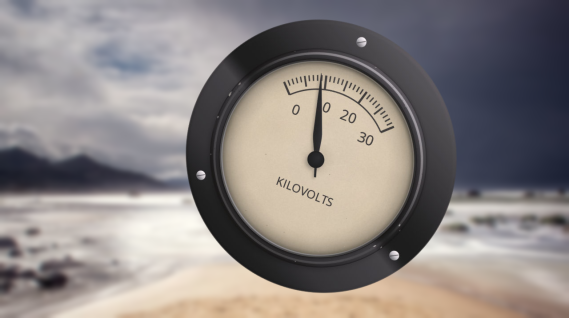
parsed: kV 9
